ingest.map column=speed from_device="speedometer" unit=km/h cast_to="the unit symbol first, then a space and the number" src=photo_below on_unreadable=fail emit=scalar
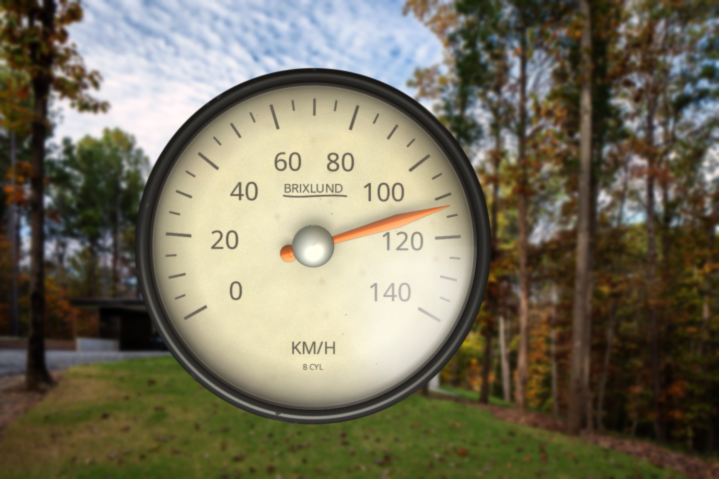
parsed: km/h 112.5
